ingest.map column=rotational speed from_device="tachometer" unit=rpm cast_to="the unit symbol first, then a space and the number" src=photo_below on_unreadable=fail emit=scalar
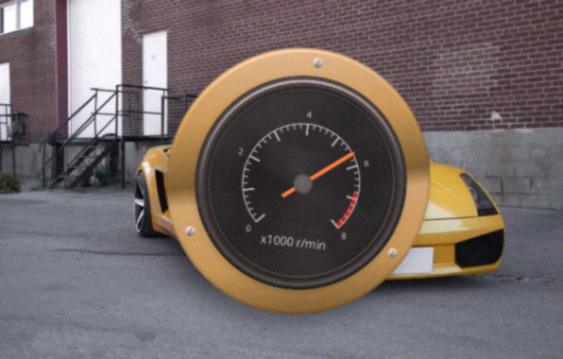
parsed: rpm 5600
